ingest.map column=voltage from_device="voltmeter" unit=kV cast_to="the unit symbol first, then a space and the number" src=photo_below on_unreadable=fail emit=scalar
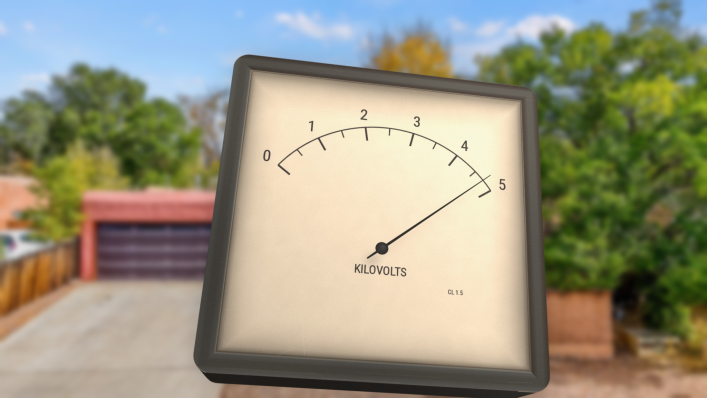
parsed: kV 4.75
